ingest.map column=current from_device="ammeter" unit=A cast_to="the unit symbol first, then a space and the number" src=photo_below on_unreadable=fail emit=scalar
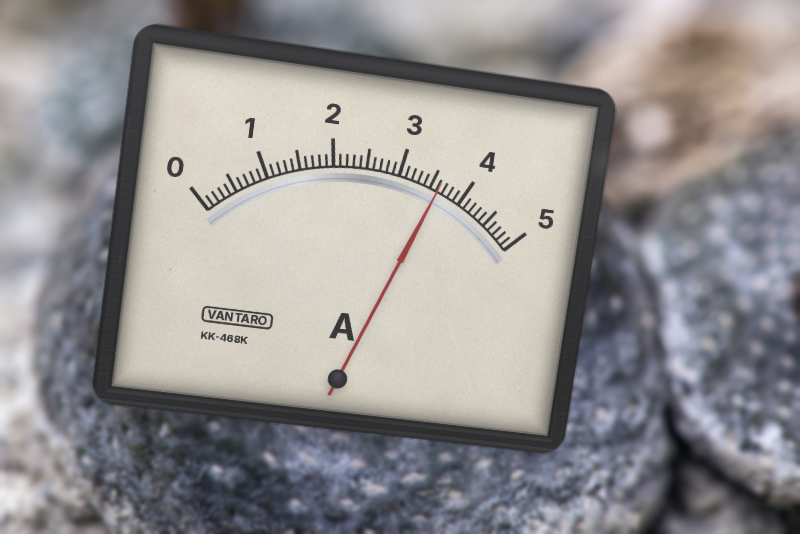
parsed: A 3.6
